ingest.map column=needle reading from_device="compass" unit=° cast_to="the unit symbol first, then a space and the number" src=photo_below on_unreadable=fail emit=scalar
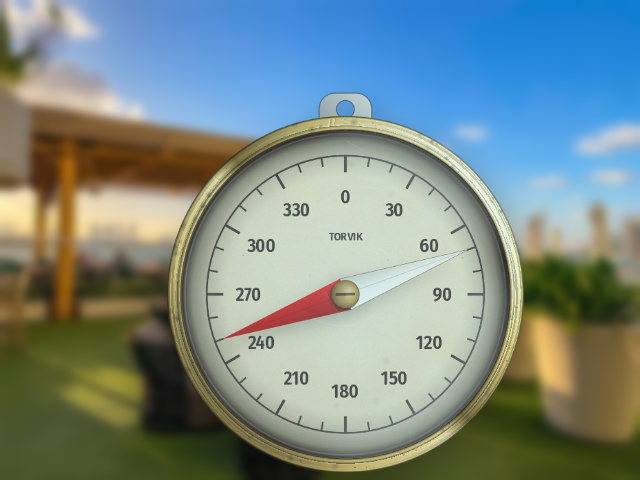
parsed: ° 250
